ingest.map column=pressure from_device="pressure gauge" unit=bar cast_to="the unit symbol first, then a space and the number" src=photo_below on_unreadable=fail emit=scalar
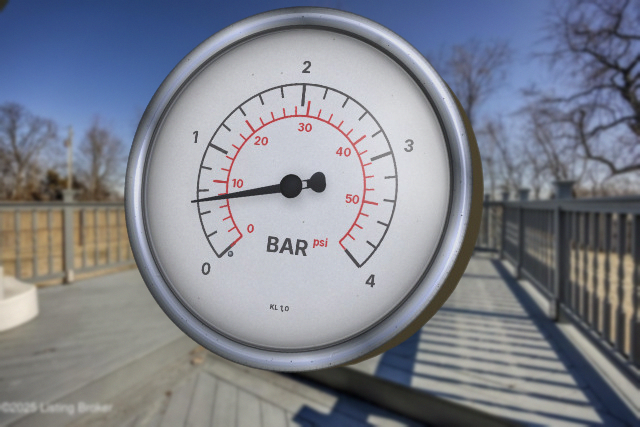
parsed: bar 0.5
